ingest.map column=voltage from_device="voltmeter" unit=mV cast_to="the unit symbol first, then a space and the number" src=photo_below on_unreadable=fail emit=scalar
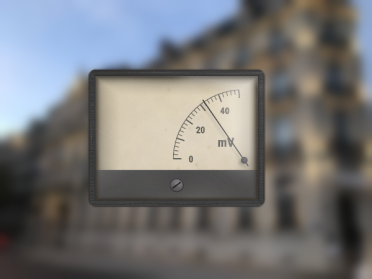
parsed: mV 32
